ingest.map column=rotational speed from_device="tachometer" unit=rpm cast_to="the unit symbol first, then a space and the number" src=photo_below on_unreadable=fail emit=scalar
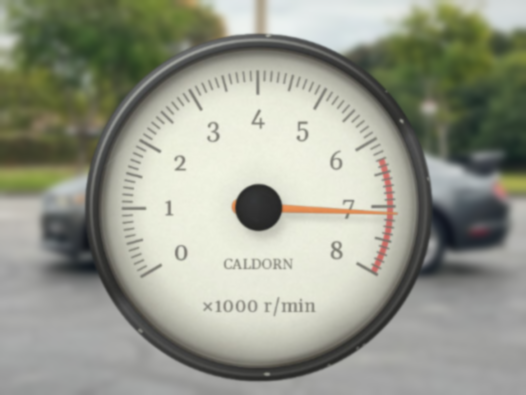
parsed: rpm 7100
